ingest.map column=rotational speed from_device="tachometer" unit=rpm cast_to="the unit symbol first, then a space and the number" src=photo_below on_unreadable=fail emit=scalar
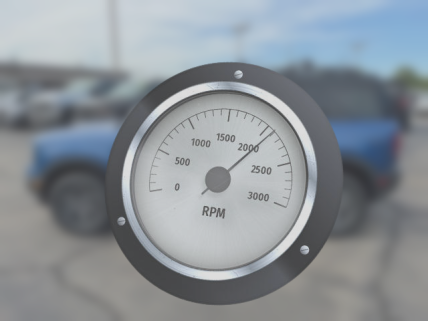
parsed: rpm 2100
